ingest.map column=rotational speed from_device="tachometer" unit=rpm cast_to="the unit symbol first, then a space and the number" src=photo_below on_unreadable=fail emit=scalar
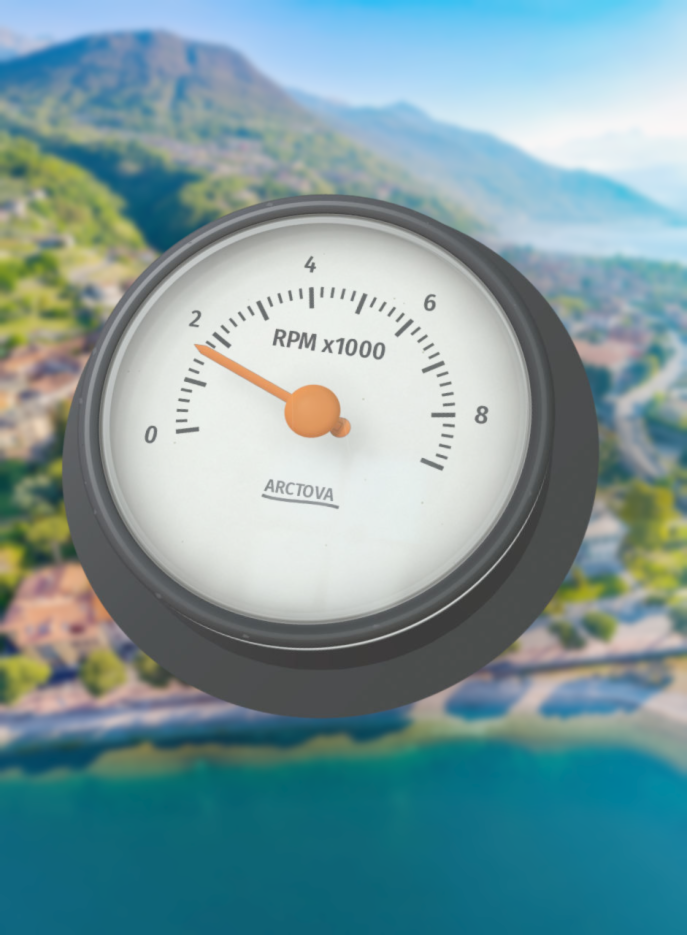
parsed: rpm 1600
